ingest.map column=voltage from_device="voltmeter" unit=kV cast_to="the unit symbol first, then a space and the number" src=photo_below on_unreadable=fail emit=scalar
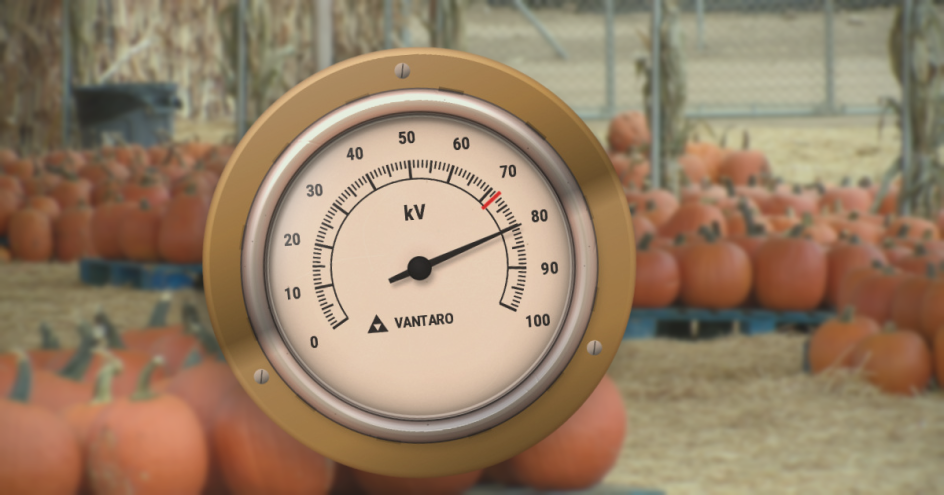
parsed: kV 80
